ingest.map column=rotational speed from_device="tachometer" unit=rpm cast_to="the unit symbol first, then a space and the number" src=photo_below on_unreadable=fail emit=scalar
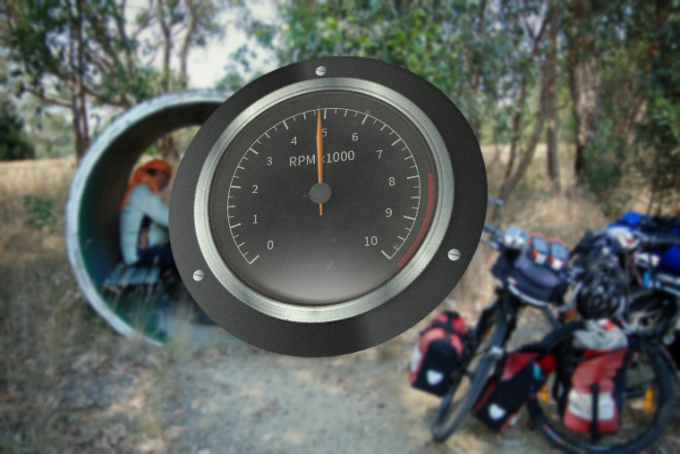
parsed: rpm 4875
